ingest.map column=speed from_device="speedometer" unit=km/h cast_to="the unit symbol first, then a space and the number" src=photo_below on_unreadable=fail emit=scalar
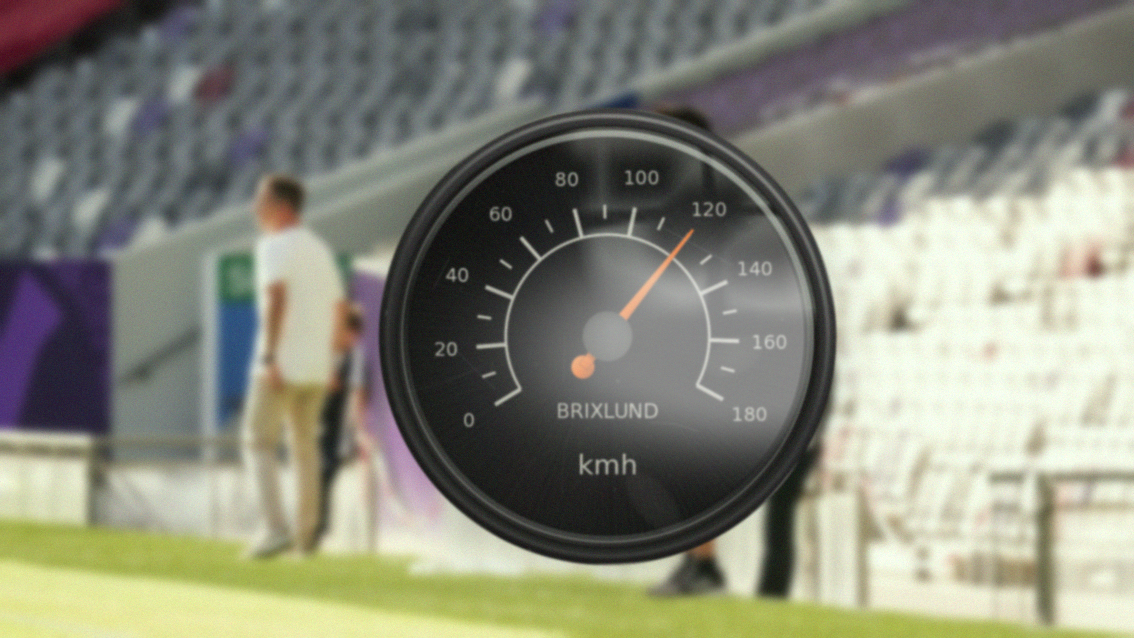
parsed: km/h 120
